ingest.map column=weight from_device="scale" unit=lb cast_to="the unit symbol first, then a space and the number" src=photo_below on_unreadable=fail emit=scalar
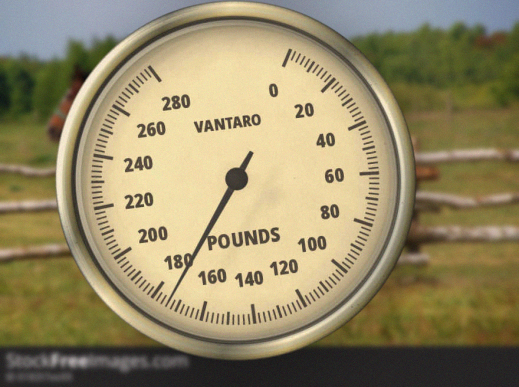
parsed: lb 174
